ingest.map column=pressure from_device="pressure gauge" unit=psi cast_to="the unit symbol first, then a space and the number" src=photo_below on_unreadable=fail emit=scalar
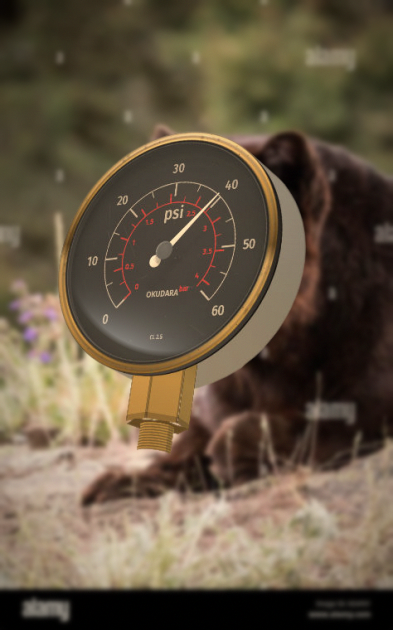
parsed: psi 40
